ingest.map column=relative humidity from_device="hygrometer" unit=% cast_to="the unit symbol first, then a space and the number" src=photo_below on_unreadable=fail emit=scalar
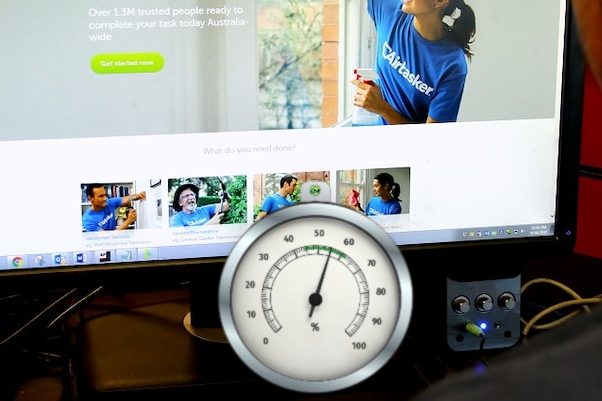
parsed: % 55
